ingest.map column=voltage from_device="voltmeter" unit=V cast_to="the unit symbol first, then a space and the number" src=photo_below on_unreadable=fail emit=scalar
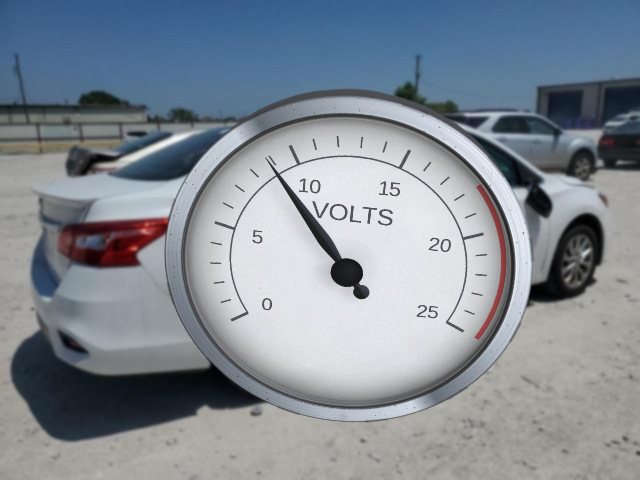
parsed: V 9
